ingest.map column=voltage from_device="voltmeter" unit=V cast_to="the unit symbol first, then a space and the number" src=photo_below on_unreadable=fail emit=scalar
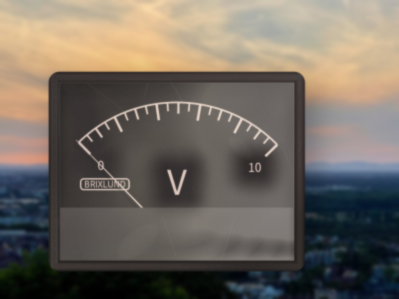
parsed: V 0
